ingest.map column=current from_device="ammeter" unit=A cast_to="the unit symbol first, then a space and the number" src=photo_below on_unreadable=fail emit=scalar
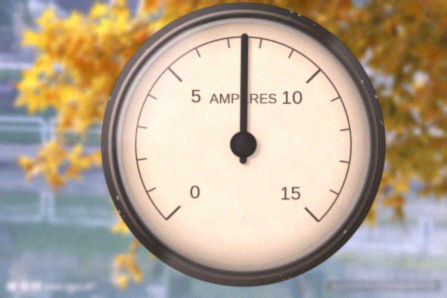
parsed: A 7.5
